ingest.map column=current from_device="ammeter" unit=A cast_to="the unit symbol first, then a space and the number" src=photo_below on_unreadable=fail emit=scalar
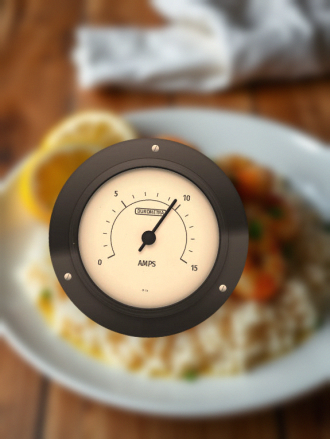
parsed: A 9.5
